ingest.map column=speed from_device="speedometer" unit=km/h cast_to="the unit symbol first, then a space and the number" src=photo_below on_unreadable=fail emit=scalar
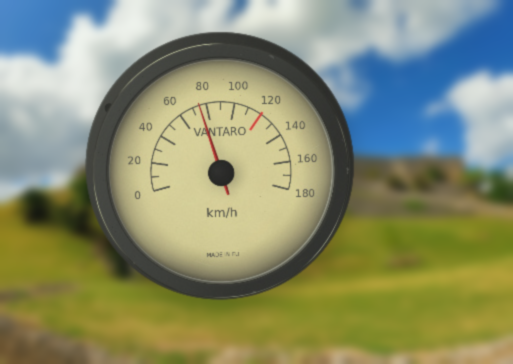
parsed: km/h 75
